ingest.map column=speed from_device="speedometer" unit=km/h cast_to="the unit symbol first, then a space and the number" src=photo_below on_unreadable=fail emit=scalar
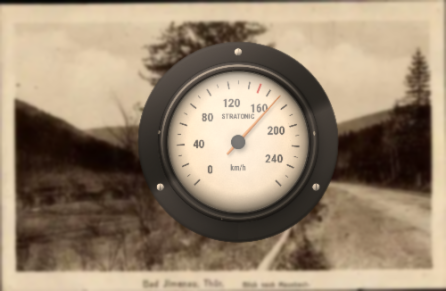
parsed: km/h 170
